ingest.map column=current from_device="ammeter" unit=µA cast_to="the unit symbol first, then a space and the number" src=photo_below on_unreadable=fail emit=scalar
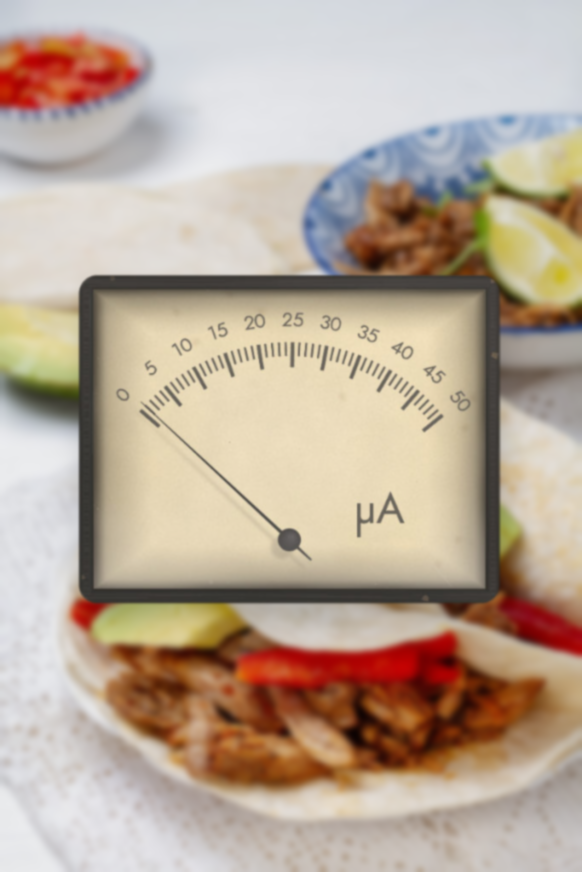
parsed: µA 1
